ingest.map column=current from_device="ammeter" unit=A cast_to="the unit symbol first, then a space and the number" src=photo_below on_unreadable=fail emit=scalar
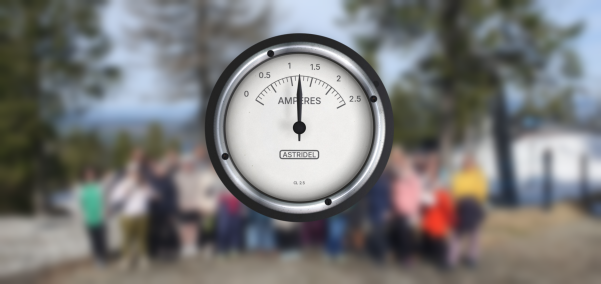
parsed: A 1.2
